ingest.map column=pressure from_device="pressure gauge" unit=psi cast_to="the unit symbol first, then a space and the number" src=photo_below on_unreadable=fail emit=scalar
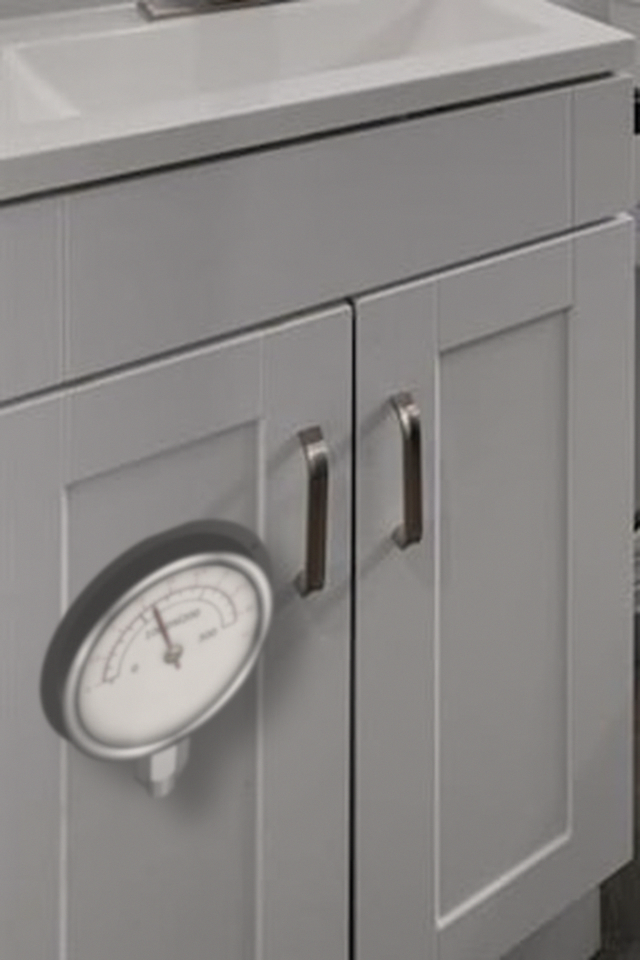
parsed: psi 120
